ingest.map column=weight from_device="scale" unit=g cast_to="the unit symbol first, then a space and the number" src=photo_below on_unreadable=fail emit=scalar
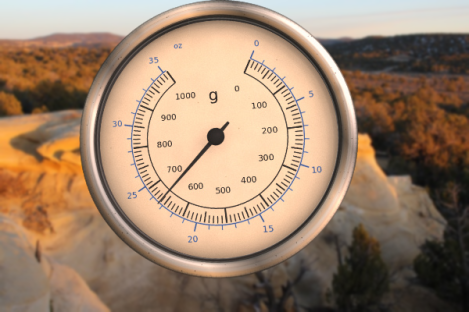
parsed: g 660
